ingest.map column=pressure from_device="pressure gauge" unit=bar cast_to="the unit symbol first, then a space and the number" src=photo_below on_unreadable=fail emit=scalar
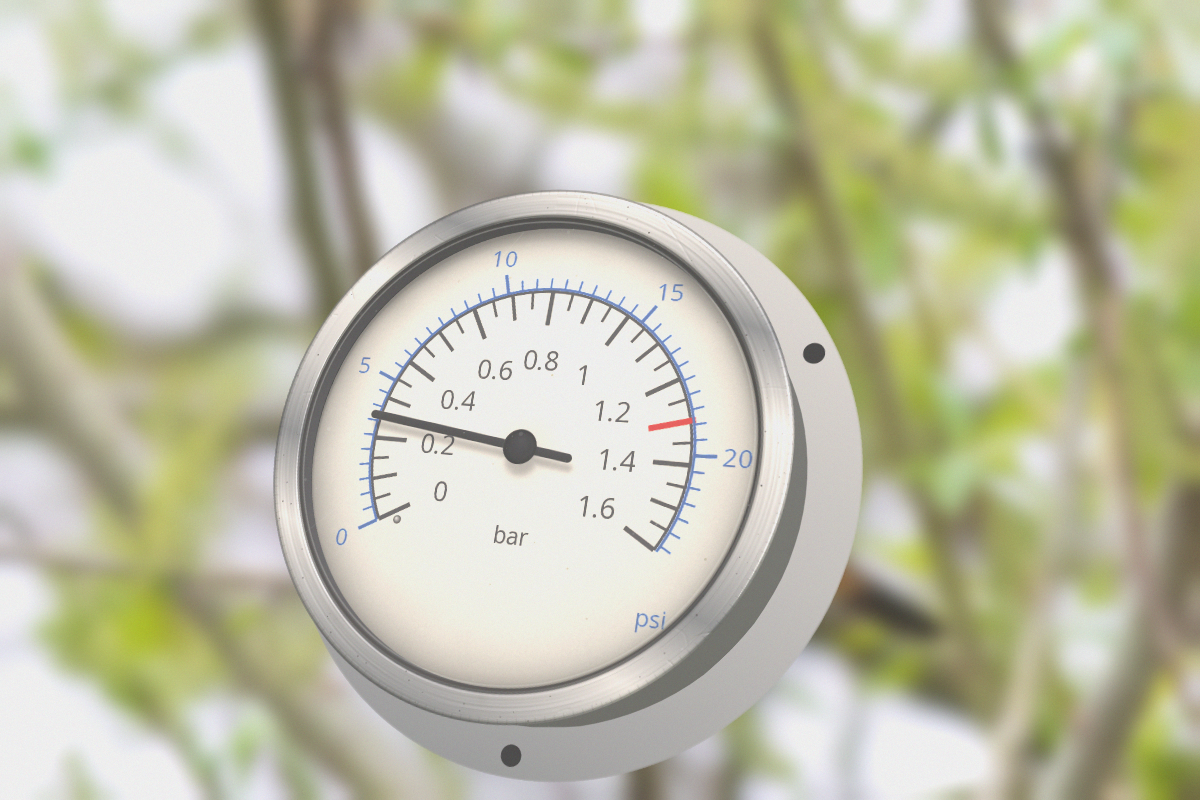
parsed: bar 0.25
